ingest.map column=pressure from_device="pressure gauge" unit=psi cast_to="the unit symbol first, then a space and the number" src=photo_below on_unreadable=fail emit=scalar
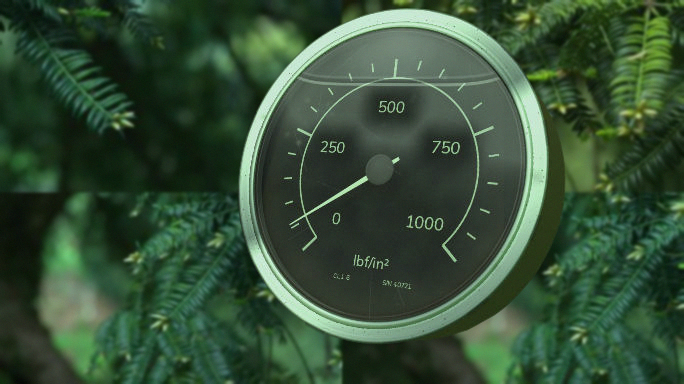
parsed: psi 50
